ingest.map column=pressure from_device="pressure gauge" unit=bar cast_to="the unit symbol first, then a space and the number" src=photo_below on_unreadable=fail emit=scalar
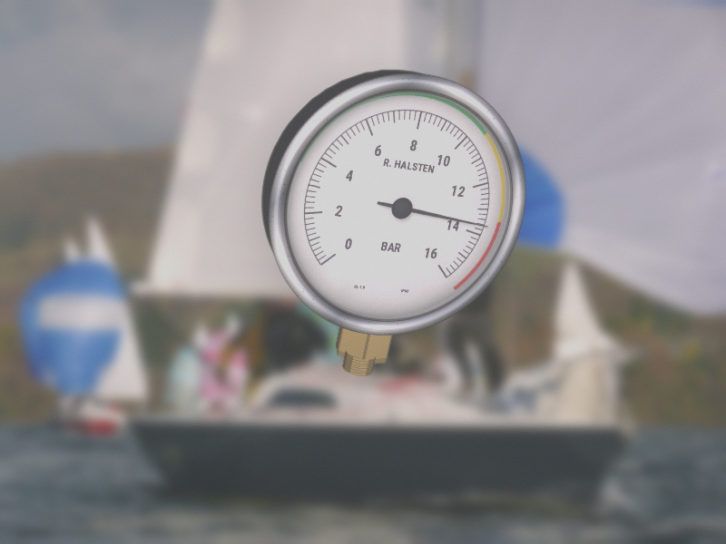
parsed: bar 13.6
